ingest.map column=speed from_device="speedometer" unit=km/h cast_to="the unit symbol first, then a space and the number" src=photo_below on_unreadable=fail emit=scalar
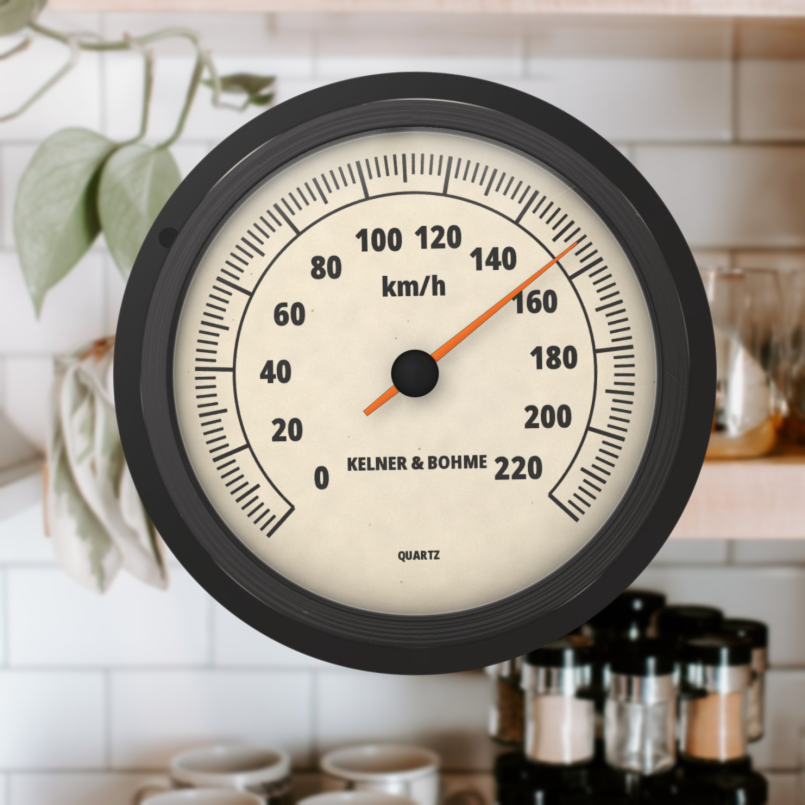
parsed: km/h 154
